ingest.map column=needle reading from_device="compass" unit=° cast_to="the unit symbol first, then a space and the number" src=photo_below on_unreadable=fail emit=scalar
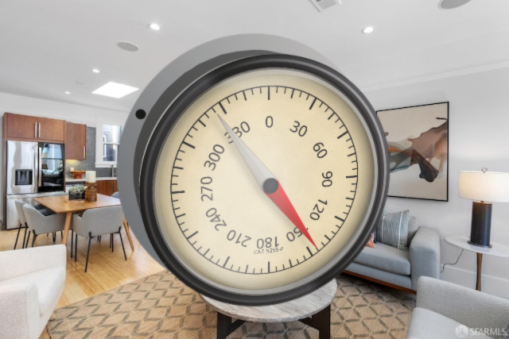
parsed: ° 145
